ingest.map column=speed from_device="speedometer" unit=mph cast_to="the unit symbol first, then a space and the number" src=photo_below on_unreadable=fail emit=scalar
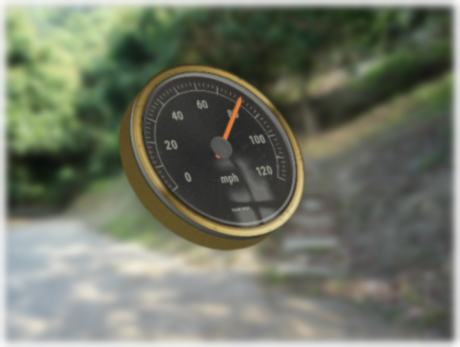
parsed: mph 80
